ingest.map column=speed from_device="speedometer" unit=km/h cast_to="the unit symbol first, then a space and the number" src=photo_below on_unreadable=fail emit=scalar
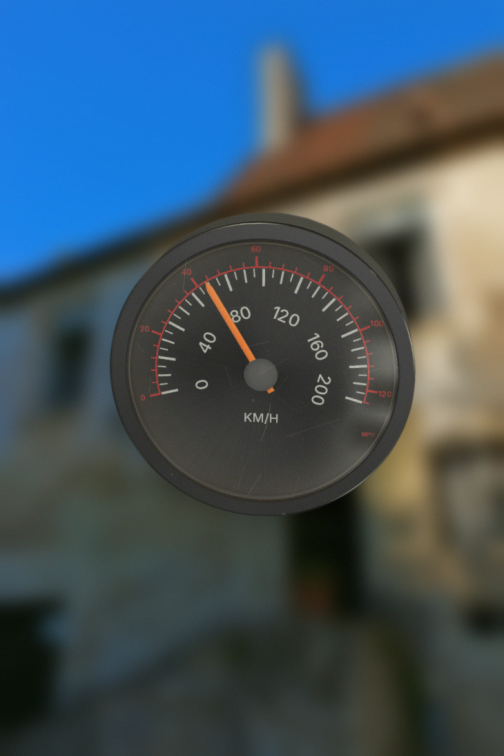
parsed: km/h 70
